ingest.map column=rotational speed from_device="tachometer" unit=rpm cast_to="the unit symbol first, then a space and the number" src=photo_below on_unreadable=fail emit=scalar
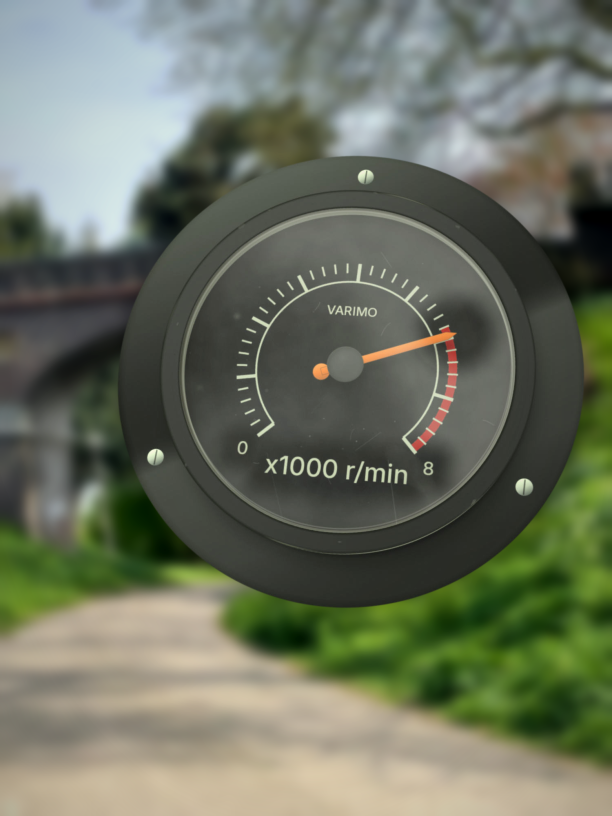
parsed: rpm 6000
